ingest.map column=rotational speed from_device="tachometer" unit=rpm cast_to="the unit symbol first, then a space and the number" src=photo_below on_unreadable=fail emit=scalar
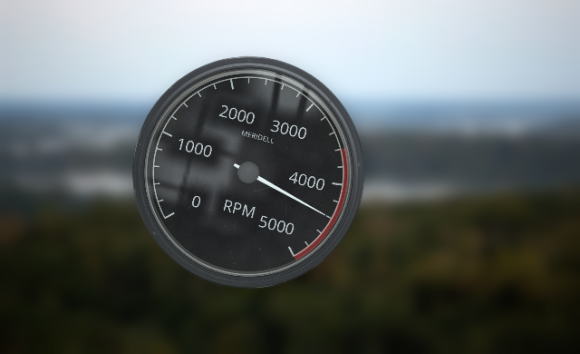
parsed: rpm 4400
